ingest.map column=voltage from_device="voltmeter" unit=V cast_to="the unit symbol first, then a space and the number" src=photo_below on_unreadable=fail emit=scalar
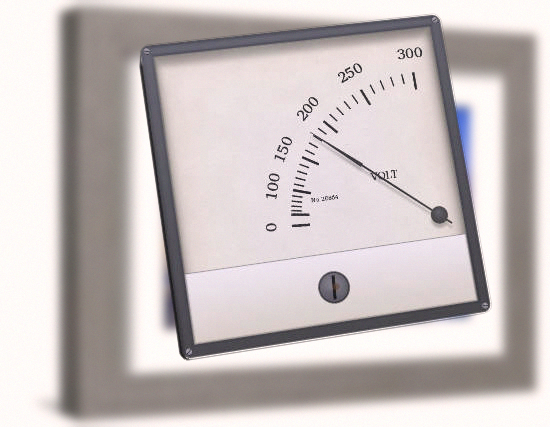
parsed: V 180
